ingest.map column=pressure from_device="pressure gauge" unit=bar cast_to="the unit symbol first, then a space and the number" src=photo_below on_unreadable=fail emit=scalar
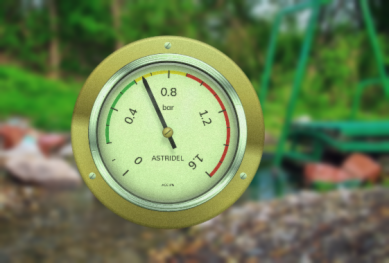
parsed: bar 0.65
